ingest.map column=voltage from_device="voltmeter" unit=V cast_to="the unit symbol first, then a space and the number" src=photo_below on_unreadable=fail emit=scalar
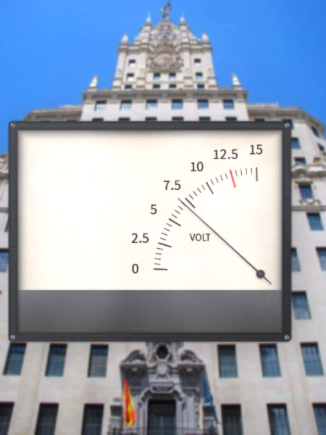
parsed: V 7
